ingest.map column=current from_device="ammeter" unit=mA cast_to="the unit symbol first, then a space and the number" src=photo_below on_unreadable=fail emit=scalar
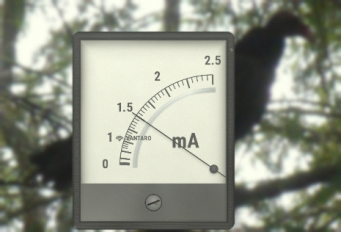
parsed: mA 1.5
